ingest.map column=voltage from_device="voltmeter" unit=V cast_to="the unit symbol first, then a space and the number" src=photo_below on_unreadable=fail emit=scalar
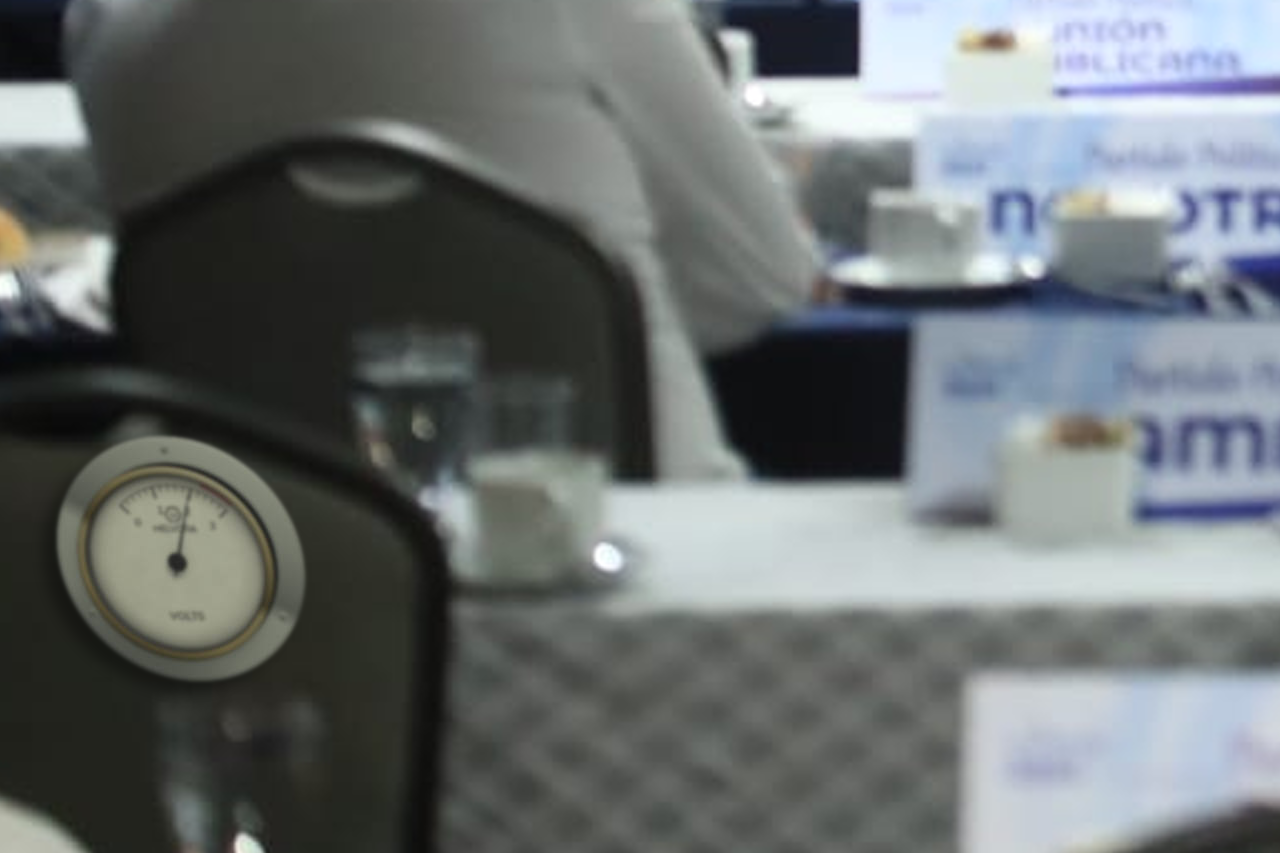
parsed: V 2
